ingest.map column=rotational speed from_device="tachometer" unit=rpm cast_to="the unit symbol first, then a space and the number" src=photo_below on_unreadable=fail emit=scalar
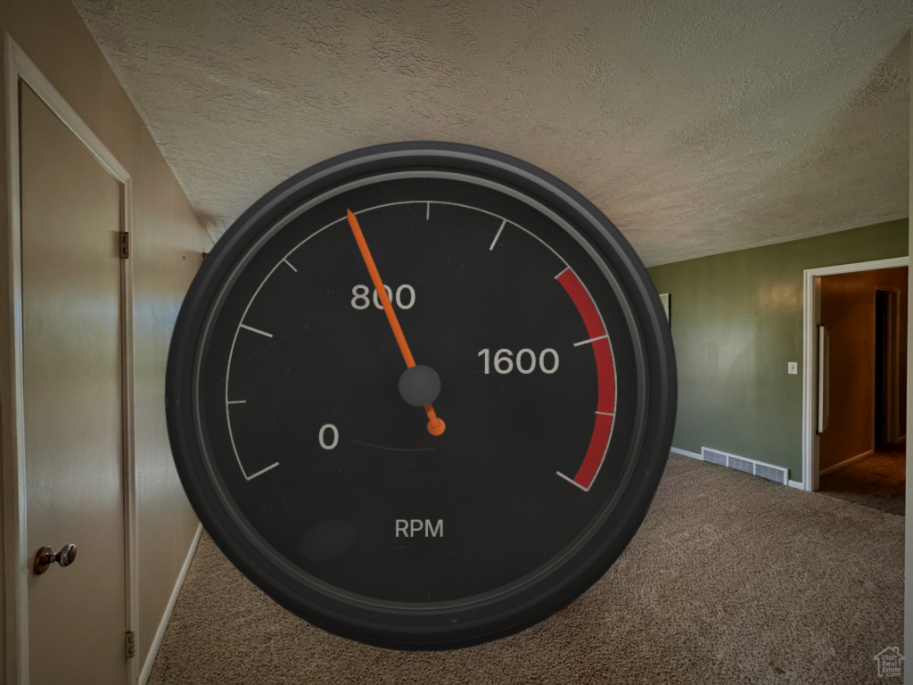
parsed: rpm 800
